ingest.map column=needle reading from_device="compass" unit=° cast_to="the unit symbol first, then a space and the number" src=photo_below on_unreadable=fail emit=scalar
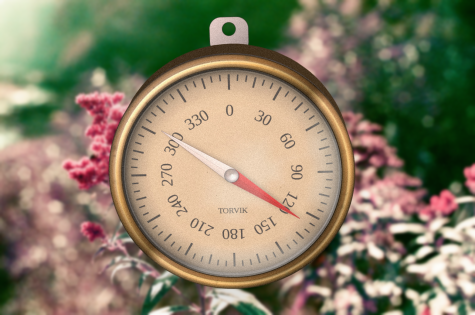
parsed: ° 125
